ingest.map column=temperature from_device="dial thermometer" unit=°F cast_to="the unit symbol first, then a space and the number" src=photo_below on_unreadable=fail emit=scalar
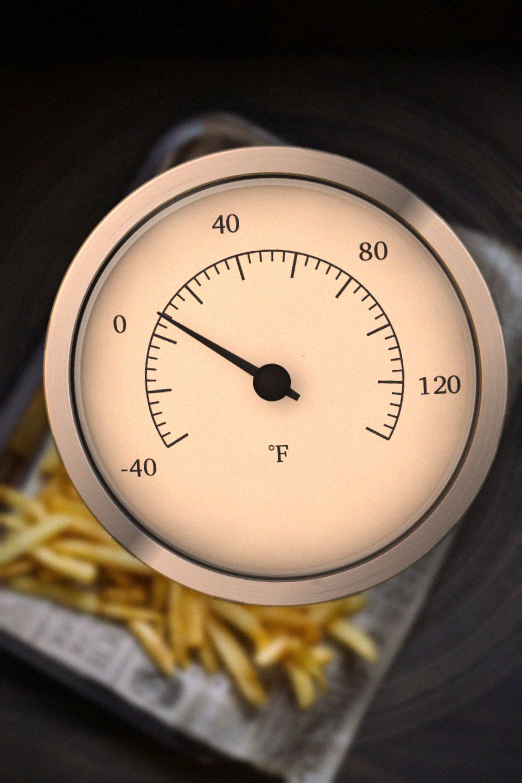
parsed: °F 8
